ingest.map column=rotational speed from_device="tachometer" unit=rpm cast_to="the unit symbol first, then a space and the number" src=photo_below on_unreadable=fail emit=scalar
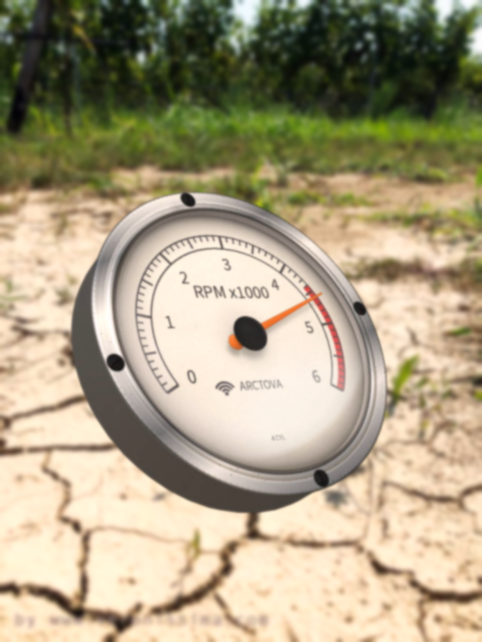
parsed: rpm 4600
